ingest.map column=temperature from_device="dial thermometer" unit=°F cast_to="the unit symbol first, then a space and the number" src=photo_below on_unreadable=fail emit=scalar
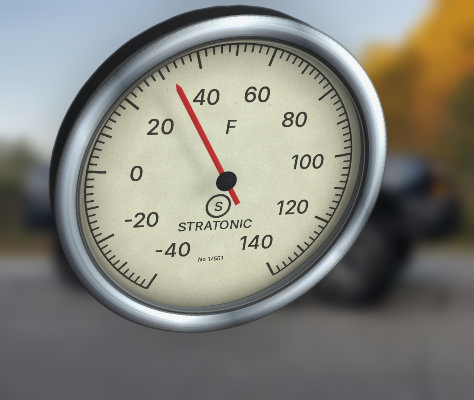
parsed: °F 32
